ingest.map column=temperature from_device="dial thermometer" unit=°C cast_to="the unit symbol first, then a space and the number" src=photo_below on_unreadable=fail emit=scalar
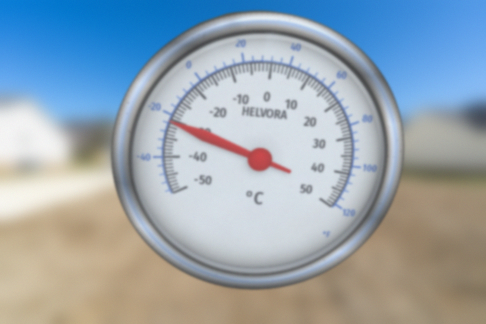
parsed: °C -30
